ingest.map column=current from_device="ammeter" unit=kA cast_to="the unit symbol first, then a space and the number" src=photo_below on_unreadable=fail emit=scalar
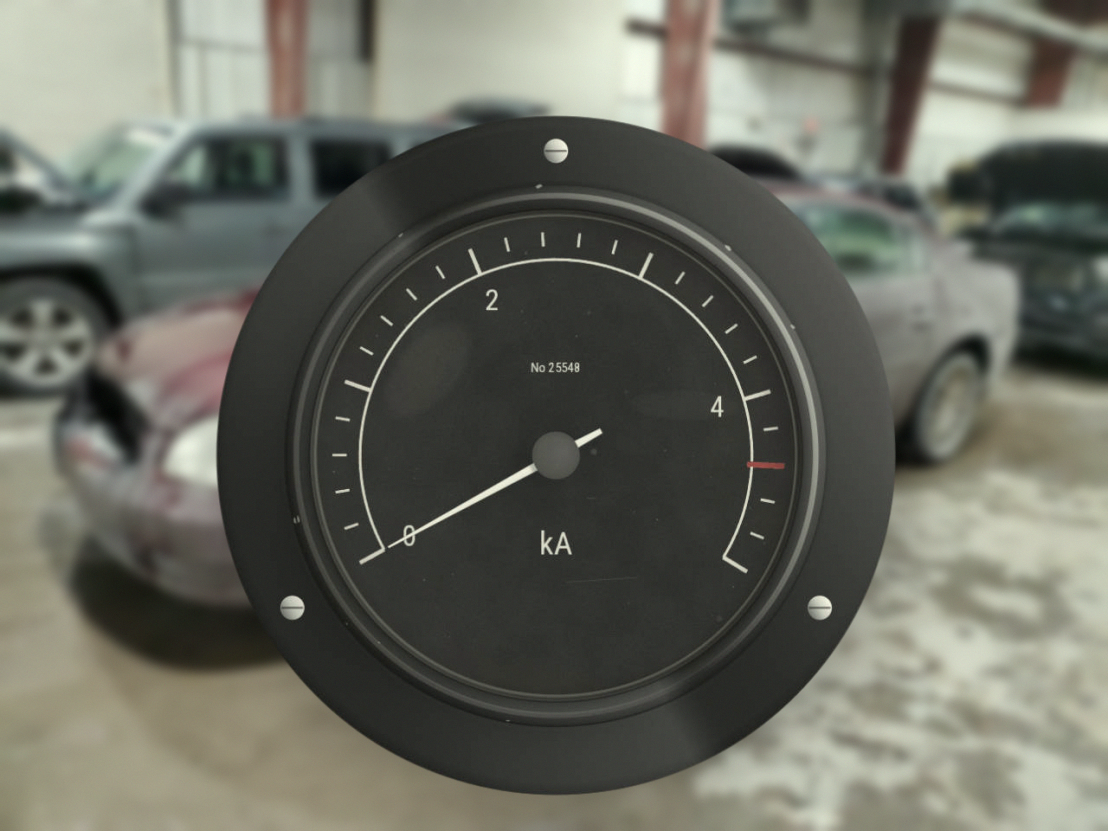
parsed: kA 0
